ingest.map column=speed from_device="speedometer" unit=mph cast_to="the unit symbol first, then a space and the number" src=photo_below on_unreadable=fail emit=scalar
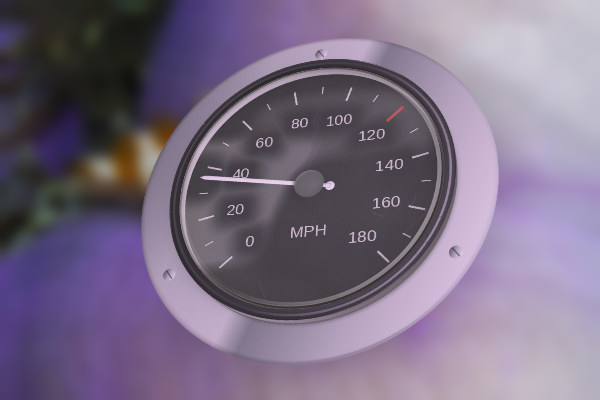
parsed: mph 35
